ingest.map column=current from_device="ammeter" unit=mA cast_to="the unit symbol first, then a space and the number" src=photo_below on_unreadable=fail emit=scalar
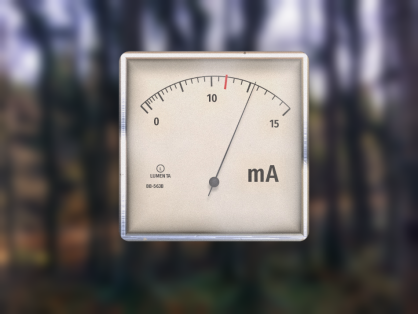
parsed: mA 12.75
